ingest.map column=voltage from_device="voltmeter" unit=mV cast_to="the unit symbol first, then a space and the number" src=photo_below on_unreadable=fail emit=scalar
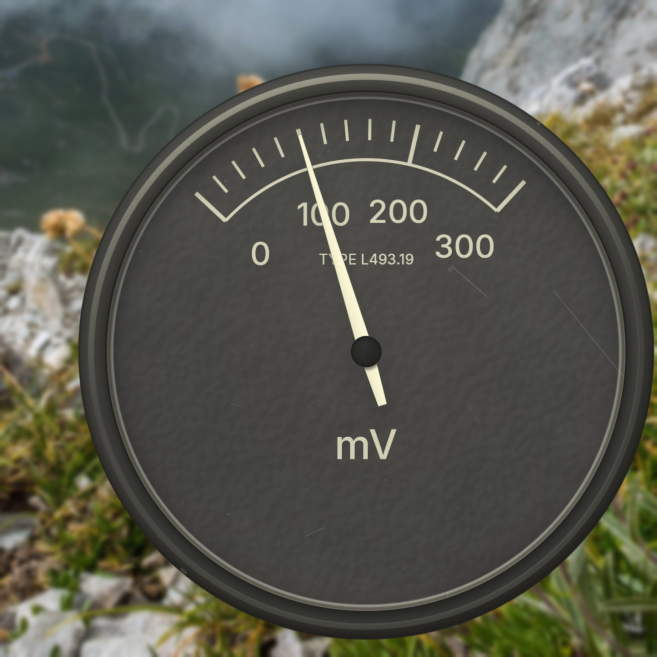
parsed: mV 100
